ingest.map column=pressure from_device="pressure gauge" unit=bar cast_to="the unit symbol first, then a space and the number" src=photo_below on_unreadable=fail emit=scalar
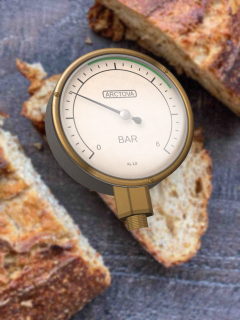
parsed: bar 1.6
